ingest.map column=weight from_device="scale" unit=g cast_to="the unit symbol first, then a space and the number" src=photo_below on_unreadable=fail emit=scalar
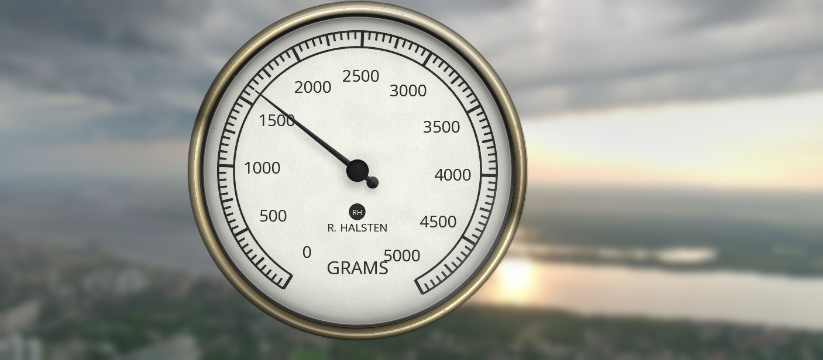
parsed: g 1600
